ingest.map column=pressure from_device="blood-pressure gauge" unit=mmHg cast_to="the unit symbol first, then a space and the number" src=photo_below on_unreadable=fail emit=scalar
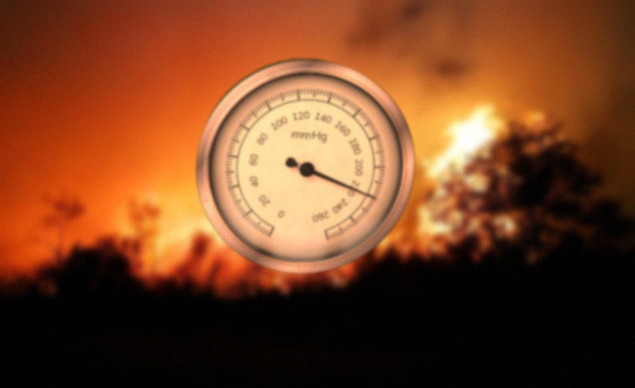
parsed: mmHg 220
